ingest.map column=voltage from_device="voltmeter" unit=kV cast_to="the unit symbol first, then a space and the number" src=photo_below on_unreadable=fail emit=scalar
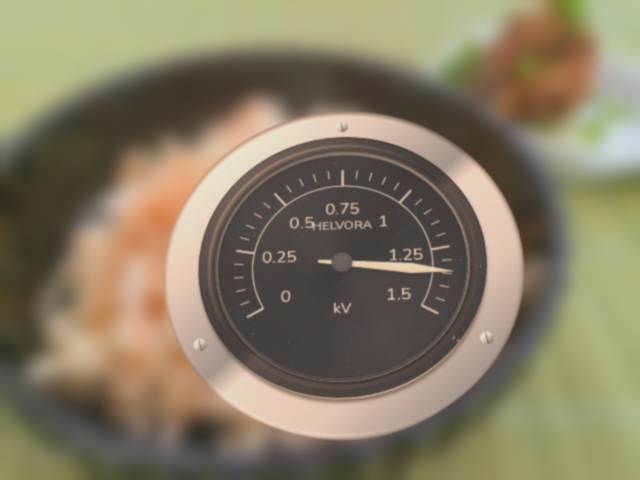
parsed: kV 1.35
